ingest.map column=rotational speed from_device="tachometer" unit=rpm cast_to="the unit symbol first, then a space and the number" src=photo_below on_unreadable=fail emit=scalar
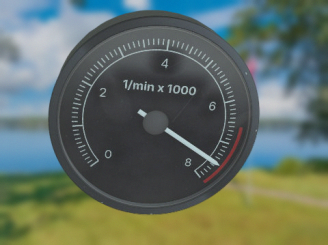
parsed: rpm 7500
